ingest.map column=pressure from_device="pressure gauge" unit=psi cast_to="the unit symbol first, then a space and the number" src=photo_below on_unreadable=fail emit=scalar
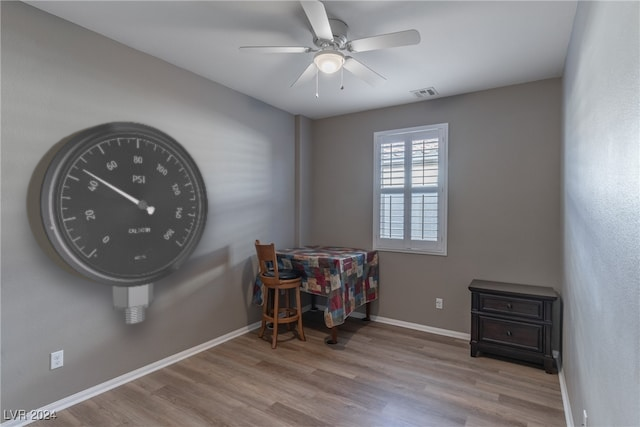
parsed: psi 45
